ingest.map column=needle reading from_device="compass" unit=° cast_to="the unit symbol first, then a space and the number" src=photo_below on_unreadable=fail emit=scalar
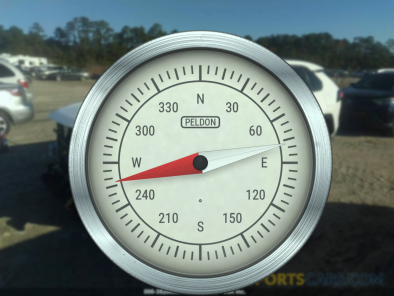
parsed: ° 257.5
